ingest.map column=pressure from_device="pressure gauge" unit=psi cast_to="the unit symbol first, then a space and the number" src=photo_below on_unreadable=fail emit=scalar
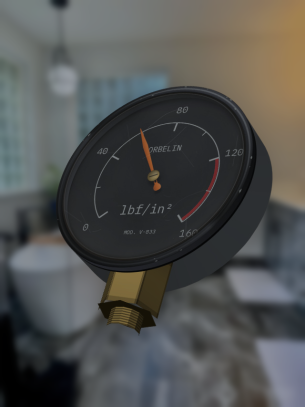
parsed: psi 60
